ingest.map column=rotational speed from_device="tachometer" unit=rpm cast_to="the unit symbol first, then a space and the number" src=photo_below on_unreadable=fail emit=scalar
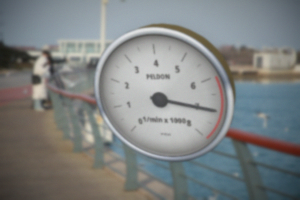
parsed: rpm 7000
